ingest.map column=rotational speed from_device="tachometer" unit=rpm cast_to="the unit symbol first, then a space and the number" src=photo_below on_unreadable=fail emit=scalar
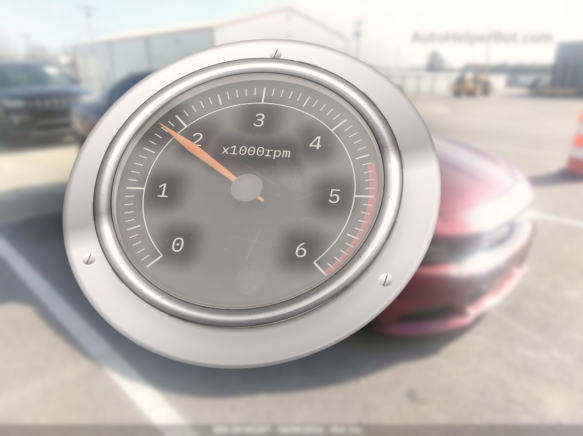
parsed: rpm 1800
